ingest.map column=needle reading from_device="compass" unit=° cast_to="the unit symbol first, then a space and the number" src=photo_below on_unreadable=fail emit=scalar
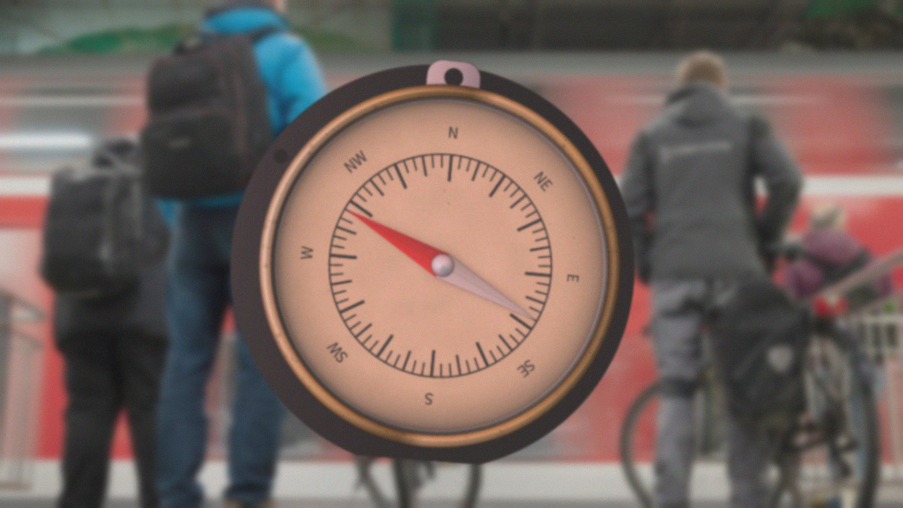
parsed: ° 295
